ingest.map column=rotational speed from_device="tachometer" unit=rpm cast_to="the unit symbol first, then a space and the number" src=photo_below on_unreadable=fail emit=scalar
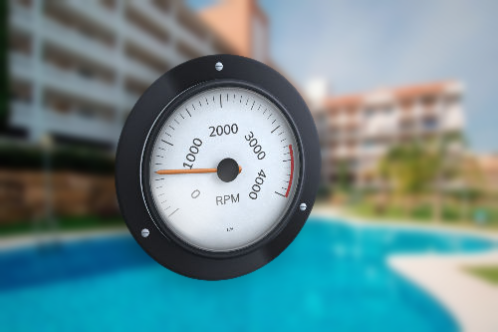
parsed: rpm 600
